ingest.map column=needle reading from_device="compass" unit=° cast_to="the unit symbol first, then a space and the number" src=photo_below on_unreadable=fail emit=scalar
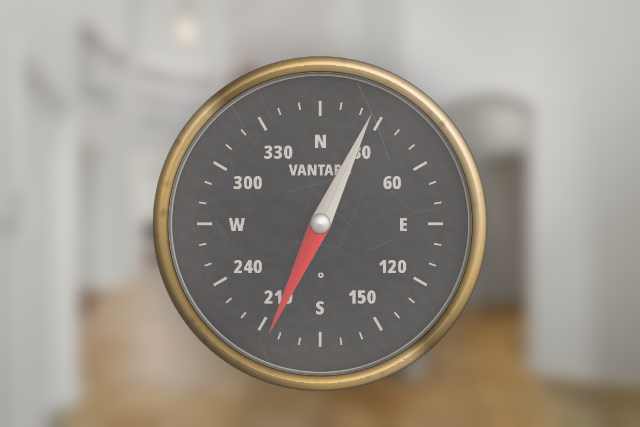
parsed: ° 205
